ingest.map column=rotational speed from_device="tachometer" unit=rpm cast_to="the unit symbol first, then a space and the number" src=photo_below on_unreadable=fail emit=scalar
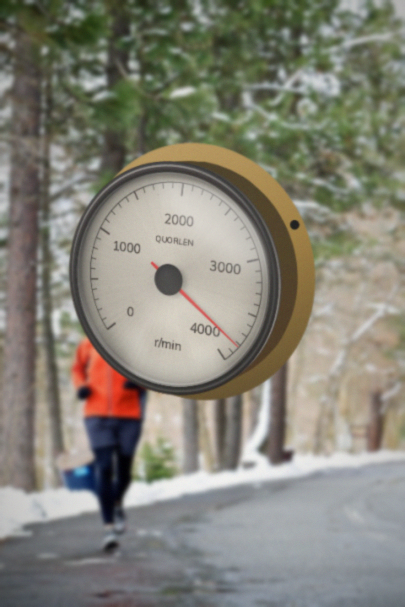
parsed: rpm 3800
